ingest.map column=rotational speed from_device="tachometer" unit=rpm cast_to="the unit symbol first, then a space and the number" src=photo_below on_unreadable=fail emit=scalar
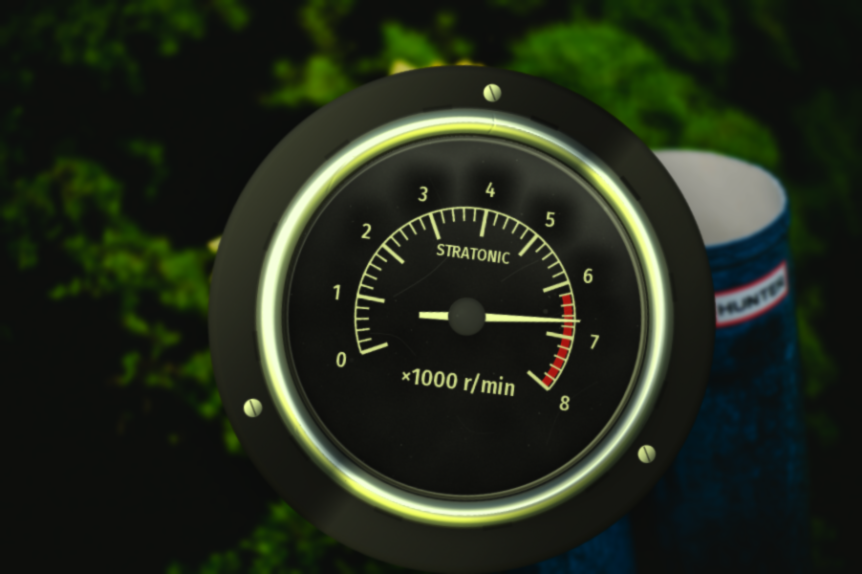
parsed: rpm 6700
